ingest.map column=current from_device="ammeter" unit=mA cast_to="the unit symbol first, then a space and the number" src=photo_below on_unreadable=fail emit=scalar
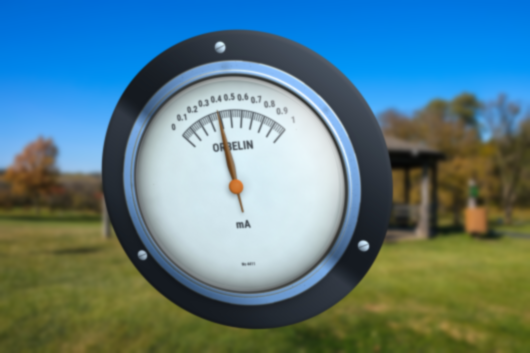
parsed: mA 0.4
